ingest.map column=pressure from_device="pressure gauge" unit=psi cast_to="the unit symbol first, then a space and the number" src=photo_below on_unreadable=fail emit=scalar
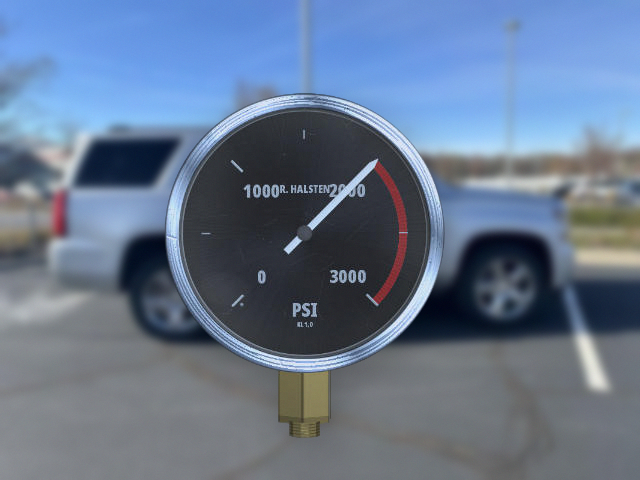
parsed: psi 2000
